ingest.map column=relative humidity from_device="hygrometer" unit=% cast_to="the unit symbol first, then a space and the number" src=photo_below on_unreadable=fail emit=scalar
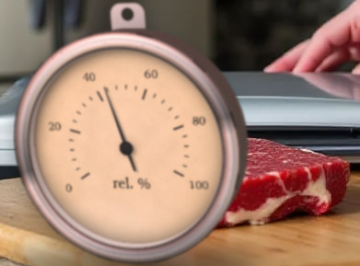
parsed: % 44
